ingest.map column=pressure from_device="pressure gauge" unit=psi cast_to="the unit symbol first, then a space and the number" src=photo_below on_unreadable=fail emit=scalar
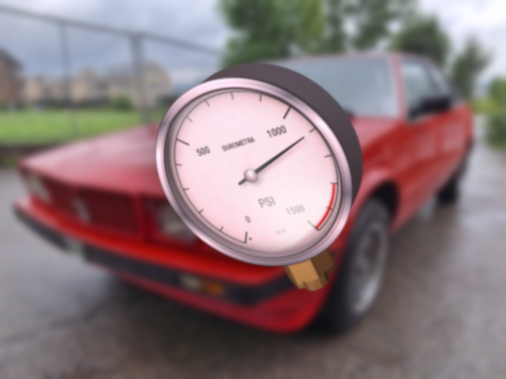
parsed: psi 1100
